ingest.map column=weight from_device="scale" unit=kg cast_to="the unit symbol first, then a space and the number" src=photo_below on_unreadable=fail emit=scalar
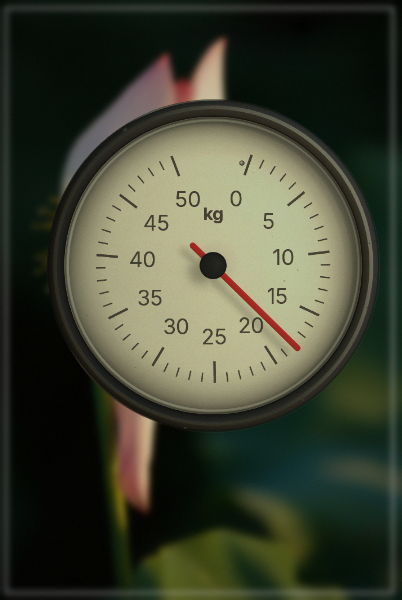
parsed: kg 18
